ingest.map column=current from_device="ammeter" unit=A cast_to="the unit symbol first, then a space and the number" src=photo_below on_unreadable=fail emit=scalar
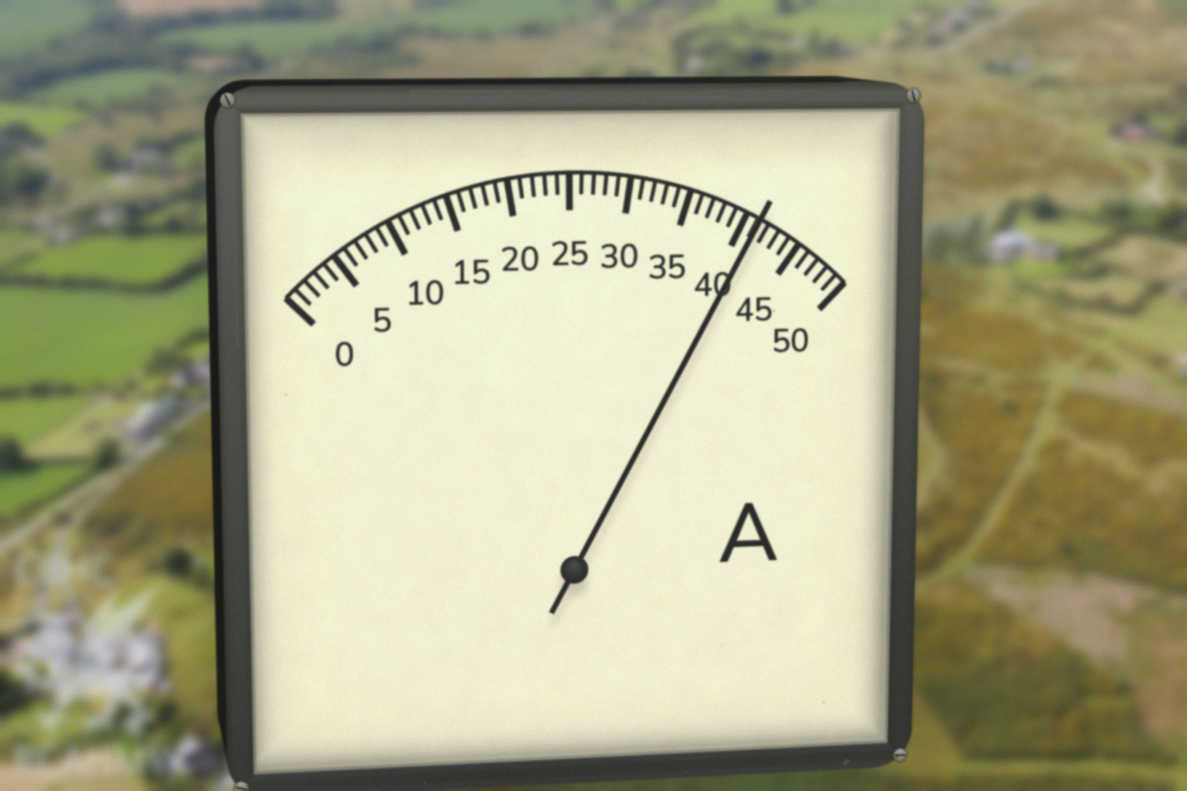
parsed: A 41
